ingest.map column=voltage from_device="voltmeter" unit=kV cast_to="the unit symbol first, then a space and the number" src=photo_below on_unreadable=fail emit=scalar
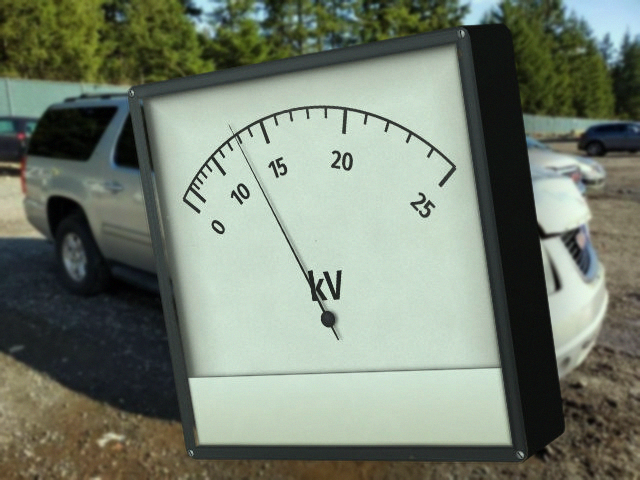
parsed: kV 13
